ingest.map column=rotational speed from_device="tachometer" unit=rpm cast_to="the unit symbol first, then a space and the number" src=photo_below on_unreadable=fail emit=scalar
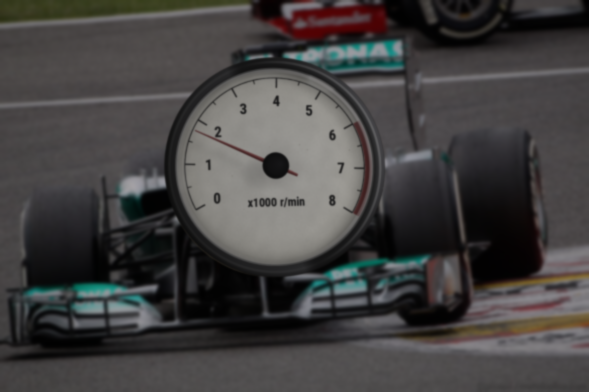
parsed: rpm 1750
